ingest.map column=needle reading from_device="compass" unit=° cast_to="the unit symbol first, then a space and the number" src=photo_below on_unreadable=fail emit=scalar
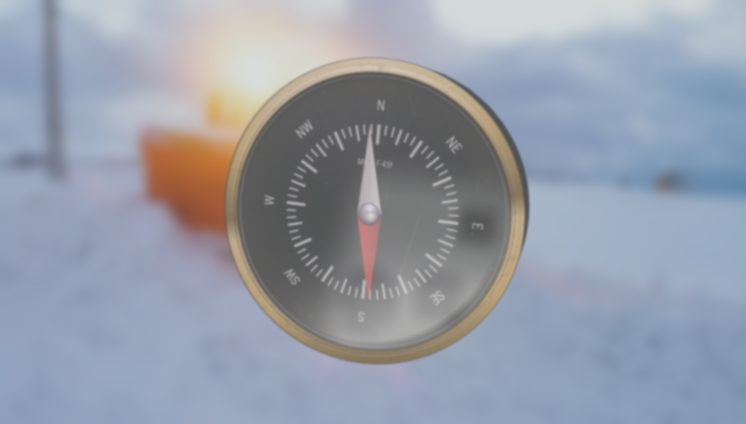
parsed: ° 175
